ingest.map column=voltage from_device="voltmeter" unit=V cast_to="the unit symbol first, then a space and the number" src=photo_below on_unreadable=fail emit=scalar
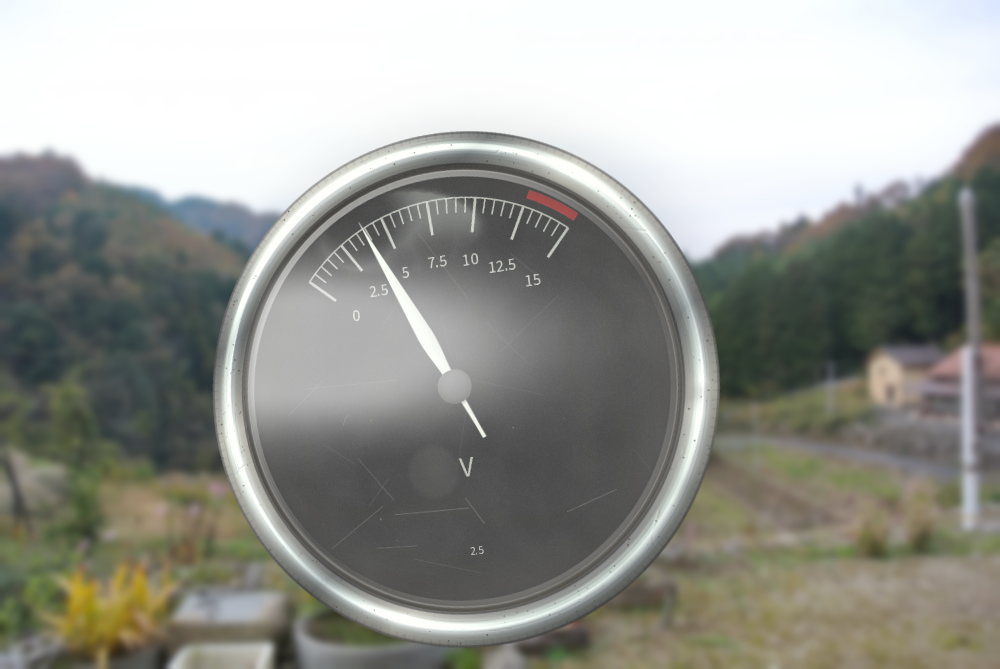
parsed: V 4
